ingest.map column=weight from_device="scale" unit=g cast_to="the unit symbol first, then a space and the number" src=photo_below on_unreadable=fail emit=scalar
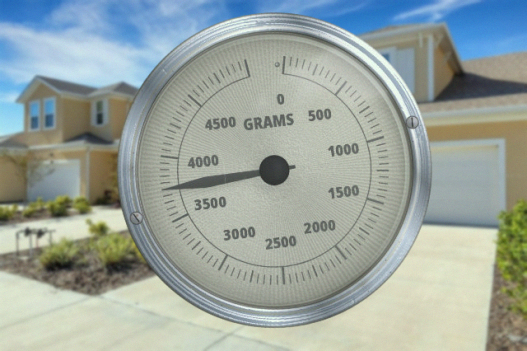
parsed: g 3750
